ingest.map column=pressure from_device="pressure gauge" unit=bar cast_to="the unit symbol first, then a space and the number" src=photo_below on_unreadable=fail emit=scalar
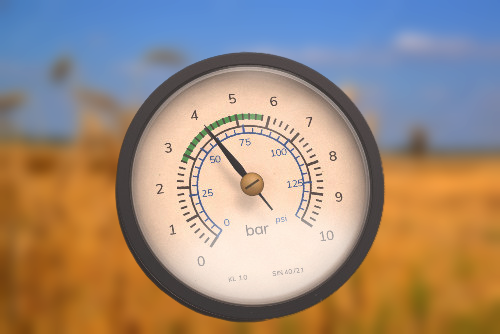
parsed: bar 4
